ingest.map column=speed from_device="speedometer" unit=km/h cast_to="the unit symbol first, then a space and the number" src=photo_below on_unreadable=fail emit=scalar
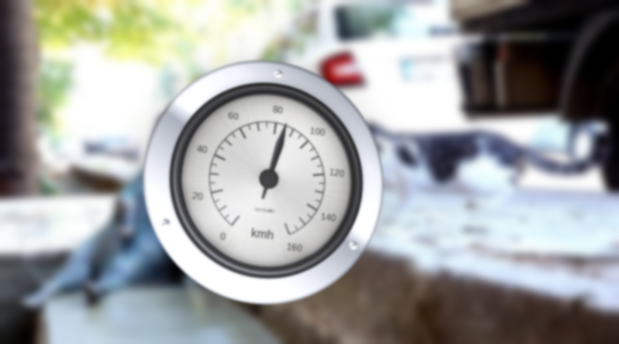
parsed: km/h 85
